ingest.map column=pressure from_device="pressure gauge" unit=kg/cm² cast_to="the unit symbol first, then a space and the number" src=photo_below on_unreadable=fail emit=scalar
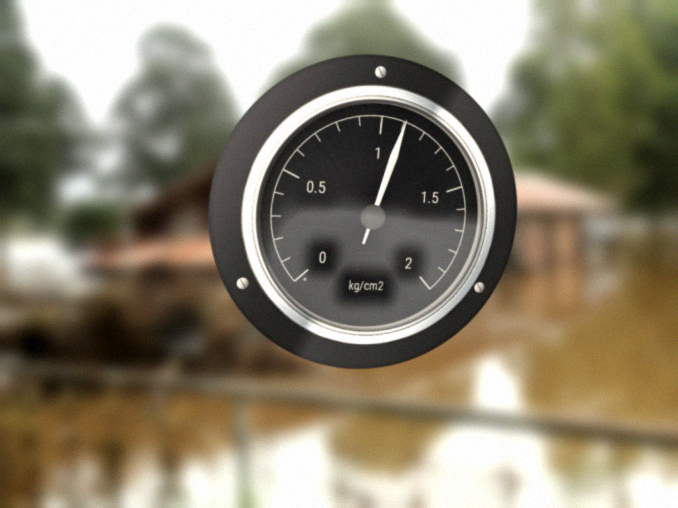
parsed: kg/cm² 1.1
